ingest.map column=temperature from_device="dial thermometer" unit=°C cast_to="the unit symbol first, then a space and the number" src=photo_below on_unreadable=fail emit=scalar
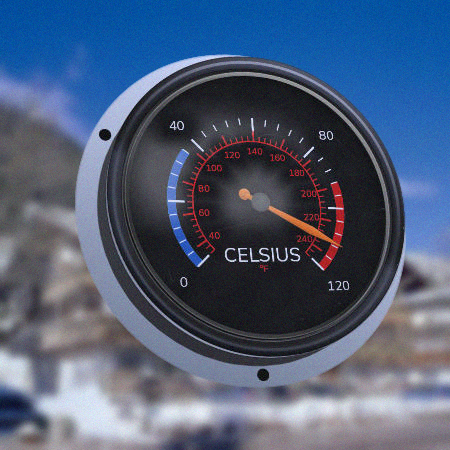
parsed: °C 112
